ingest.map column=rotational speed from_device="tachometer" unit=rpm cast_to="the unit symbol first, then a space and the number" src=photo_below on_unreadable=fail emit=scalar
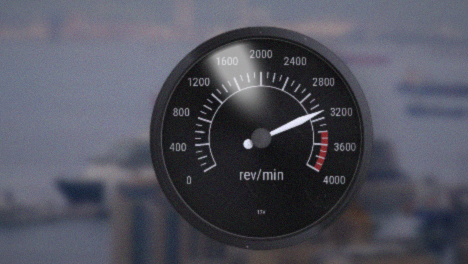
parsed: rpm 3100
